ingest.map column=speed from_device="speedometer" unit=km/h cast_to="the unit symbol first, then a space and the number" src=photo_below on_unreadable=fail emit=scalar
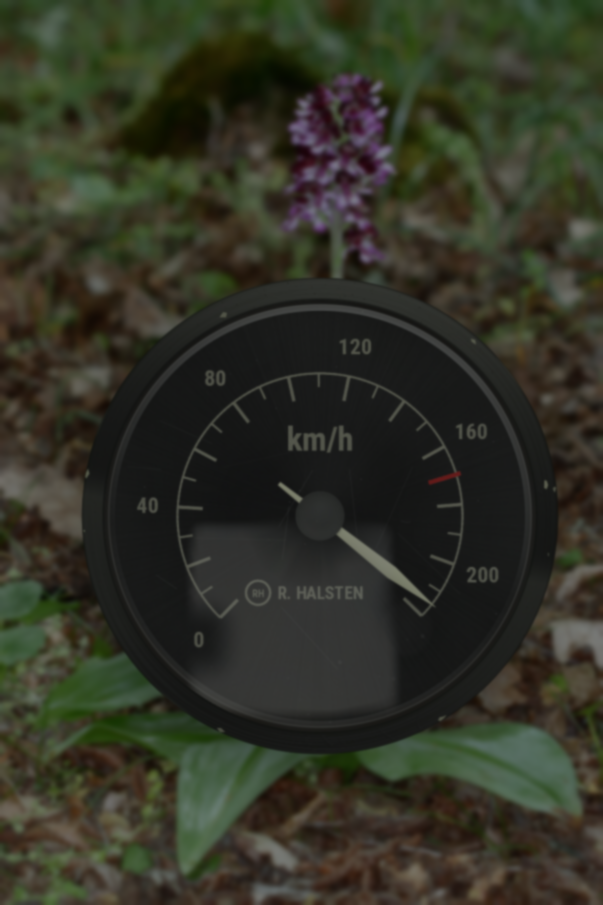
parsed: km/h 215
